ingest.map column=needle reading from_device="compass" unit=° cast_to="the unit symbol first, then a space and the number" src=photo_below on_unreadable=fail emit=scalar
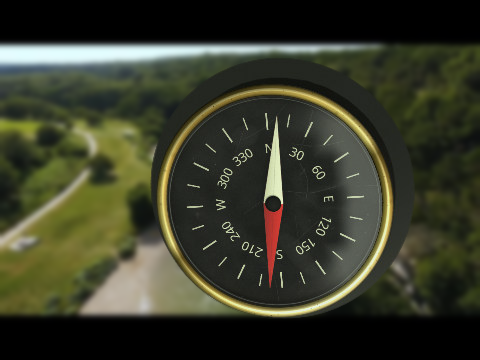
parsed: ° 187.5
